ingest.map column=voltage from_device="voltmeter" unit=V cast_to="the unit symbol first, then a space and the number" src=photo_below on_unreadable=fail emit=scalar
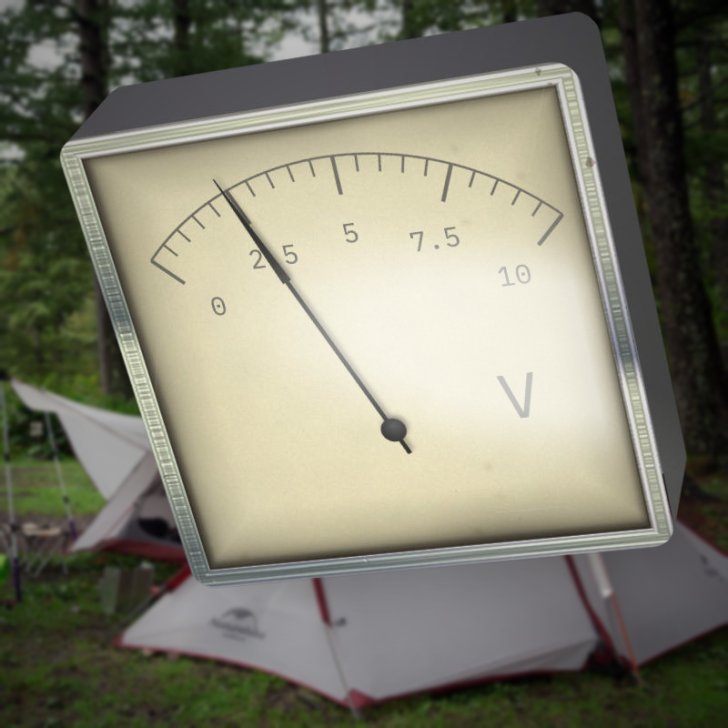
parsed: V 2.5
